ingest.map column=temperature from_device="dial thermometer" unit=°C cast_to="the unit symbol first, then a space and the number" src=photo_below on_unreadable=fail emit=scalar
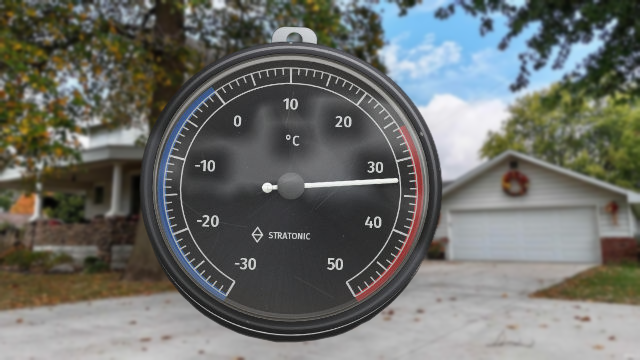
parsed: °C 33
